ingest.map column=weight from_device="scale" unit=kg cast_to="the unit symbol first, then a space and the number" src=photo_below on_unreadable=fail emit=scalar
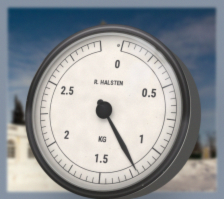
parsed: kg 1.2
